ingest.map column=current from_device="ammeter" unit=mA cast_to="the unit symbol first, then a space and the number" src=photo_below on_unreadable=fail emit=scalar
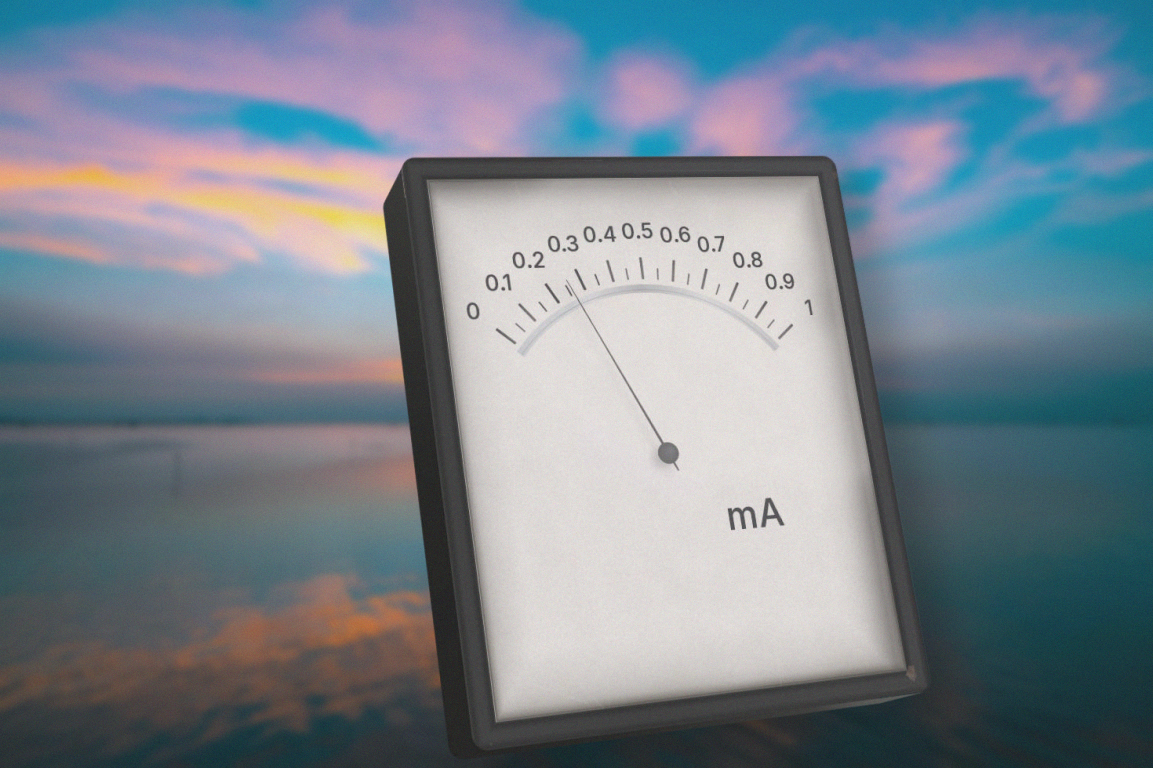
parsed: mA 0.25
